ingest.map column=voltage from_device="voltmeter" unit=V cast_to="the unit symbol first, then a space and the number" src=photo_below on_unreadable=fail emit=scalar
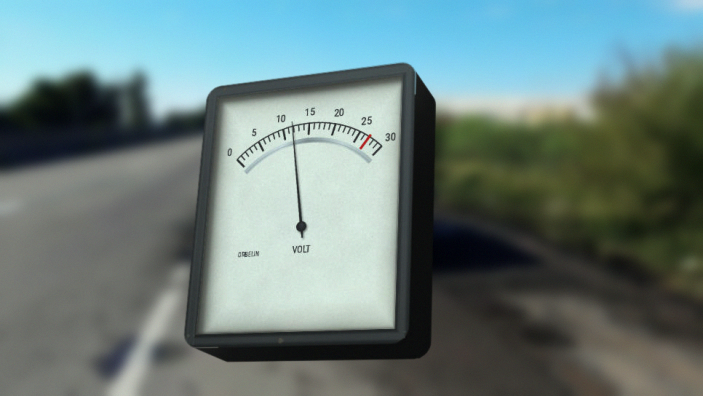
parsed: V 12
